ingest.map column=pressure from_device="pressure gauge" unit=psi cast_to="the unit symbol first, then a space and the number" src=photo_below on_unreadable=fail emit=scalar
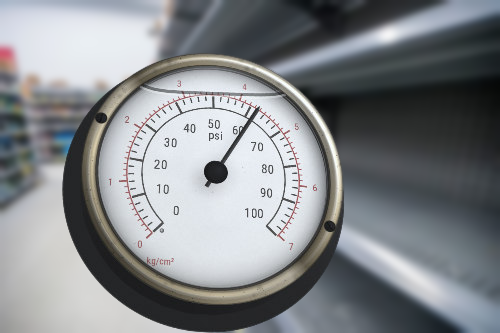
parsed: psi 62
